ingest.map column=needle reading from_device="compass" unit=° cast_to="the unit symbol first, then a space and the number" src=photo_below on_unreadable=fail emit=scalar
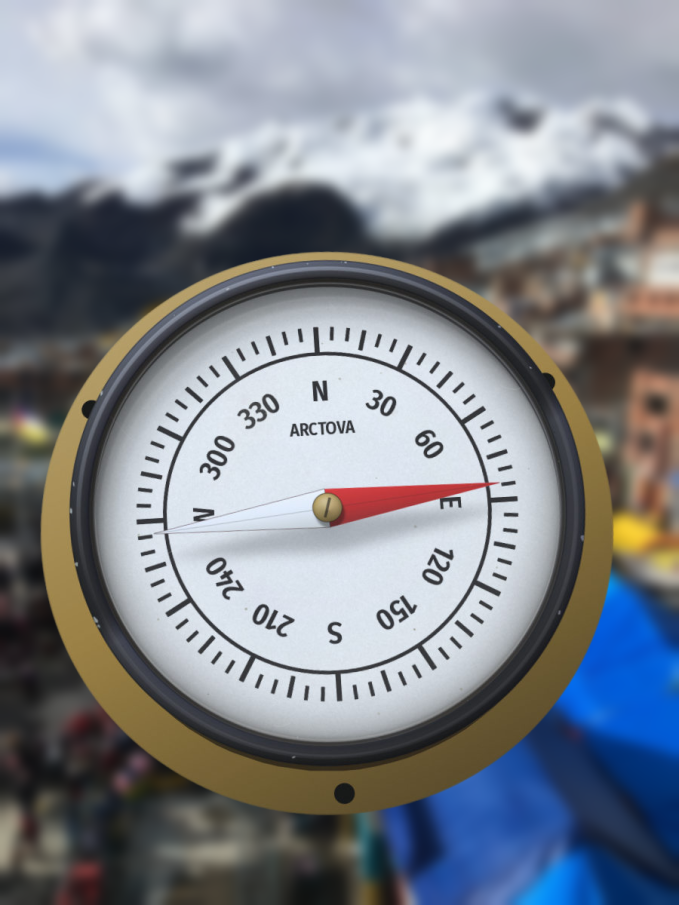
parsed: ° 85
